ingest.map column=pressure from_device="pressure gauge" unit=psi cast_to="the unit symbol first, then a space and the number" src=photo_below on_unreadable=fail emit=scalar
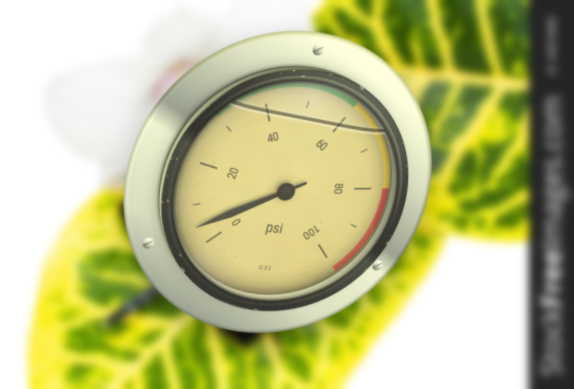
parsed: psi 5
